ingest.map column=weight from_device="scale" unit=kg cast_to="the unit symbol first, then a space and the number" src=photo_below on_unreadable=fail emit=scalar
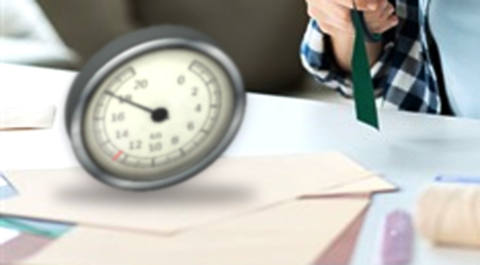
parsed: kg 18
